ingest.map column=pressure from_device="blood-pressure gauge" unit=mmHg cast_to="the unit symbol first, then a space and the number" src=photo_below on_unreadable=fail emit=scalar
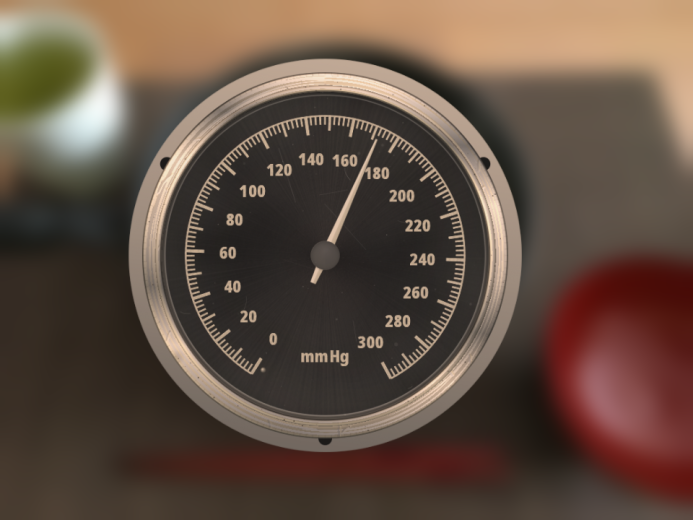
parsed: mmHg 172
